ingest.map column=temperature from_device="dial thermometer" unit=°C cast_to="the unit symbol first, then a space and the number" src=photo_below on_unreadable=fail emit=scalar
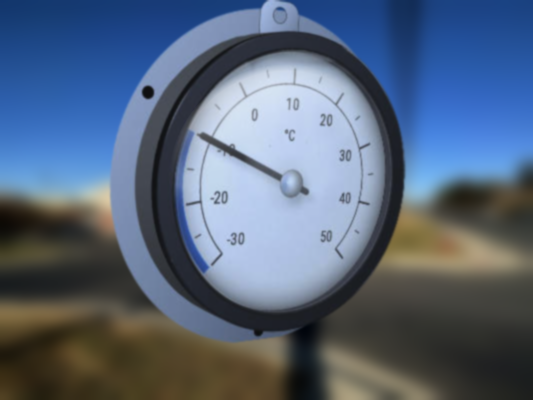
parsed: °C -10
